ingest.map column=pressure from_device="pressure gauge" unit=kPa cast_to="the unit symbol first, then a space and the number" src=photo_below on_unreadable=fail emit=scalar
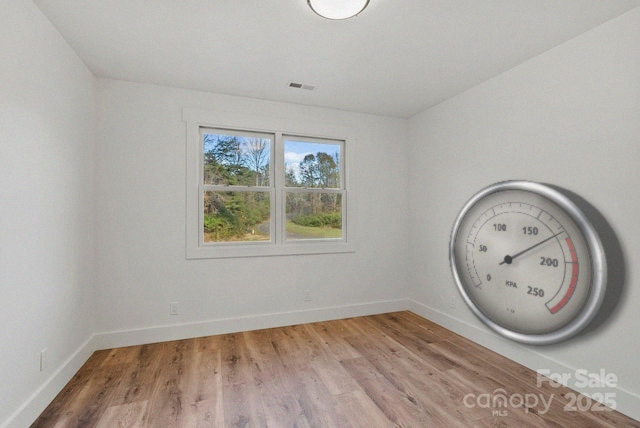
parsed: kPa 175
